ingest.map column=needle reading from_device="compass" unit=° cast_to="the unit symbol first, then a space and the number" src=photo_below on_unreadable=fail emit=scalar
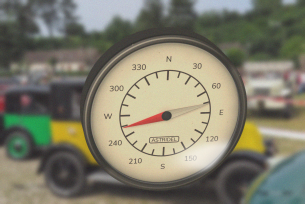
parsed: ° 255
